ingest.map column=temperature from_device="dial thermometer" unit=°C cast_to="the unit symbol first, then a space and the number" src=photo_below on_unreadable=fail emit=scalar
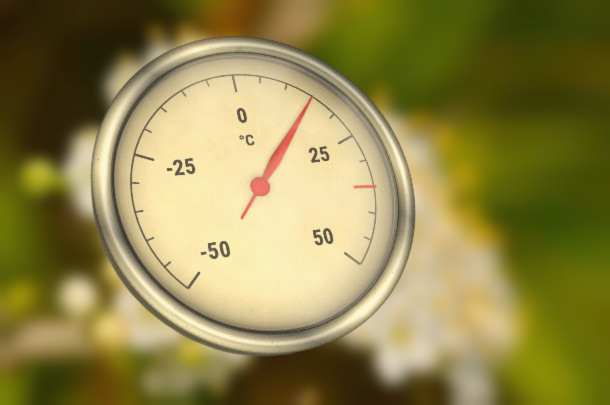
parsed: °C 15
